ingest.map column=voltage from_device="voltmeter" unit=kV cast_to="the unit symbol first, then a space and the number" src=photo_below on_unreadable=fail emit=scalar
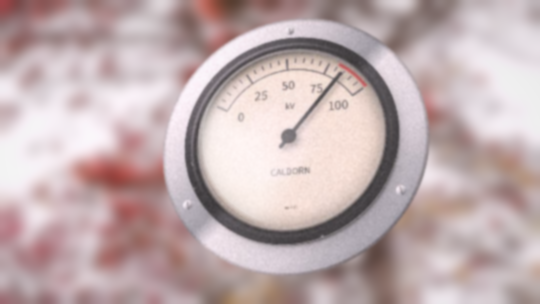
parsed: kV 85
